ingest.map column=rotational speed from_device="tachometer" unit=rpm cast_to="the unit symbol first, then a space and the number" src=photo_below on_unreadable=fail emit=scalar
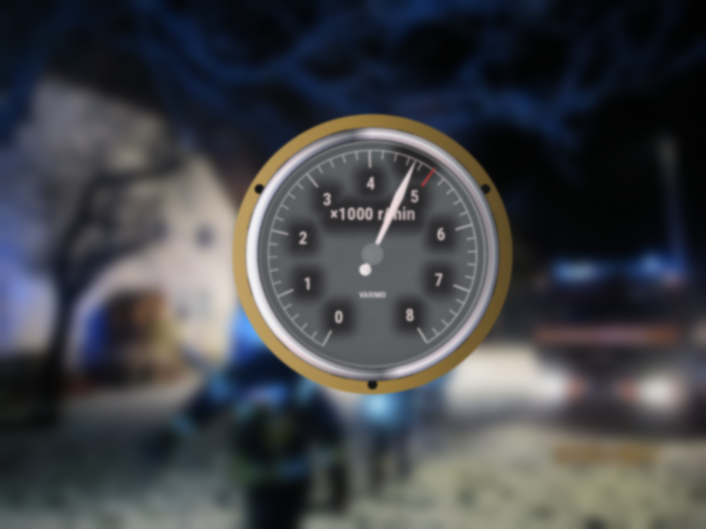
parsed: rpm 4700
